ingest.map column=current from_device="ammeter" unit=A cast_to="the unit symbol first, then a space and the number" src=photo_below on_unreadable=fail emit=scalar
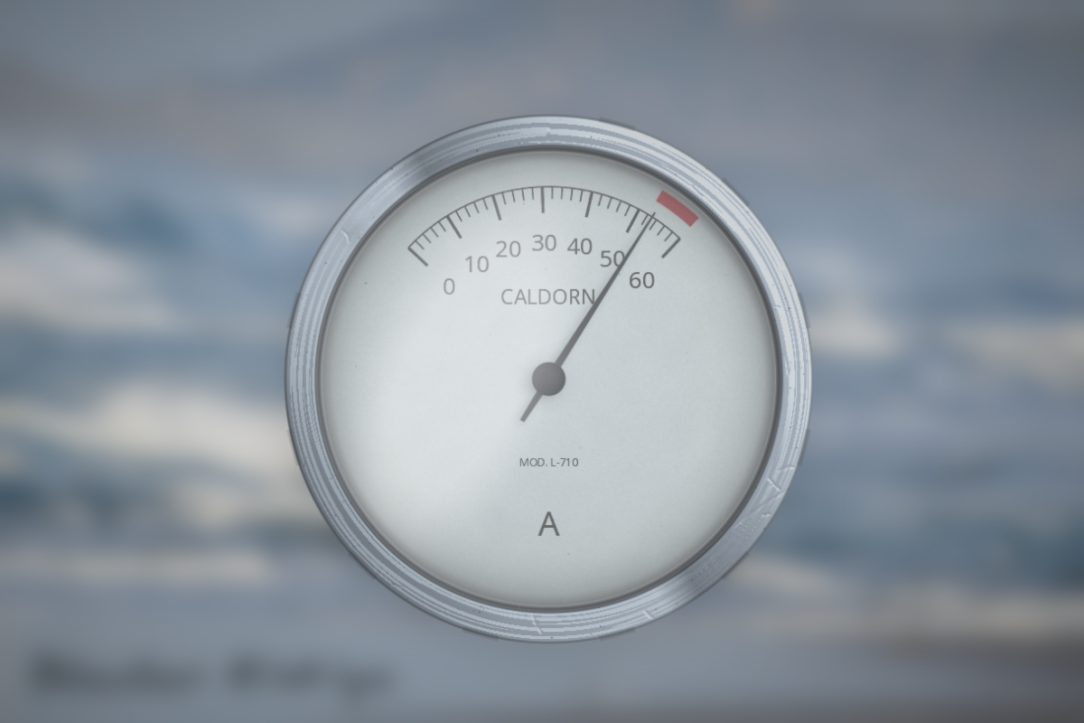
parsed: A 53
